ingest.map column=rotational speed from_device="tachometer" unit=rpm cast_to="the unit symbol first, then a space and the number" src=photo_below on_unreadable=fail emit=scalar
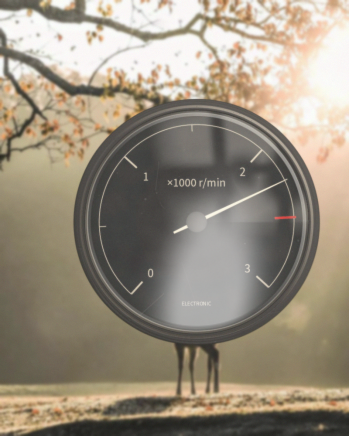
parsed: rpm 2250
